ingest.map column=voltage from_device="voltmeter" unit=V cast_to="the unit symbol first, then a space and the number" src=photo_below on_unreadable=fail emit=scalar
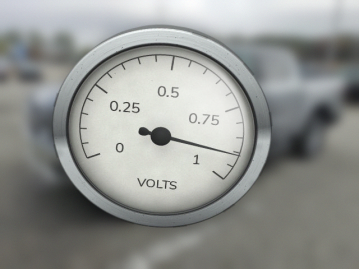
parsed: V 0.9
